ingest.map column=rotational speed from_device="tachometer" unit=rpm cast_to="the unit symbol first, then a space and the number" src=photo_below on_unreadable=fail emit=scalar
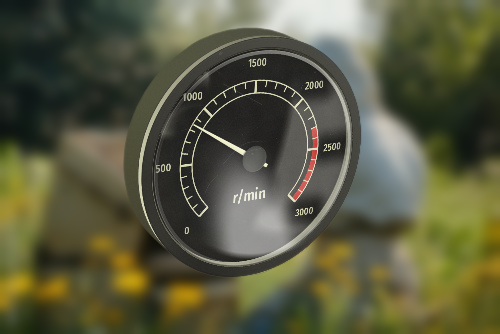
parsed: rpm 850
